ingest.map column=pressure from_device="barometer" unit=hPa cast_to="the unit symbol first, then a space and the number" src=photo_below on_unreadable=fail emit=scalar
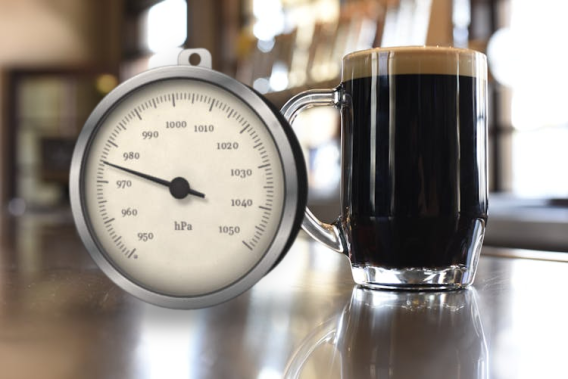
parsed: hPa 975
